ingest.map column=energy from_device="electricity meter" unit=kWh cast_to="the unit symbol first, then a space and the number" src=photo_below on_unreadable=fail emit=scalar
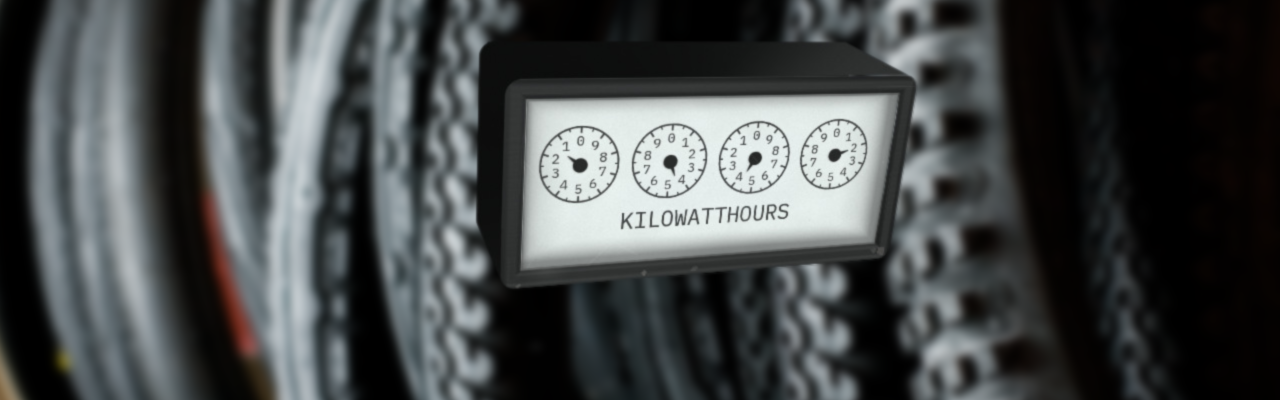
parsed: kWh 1442
